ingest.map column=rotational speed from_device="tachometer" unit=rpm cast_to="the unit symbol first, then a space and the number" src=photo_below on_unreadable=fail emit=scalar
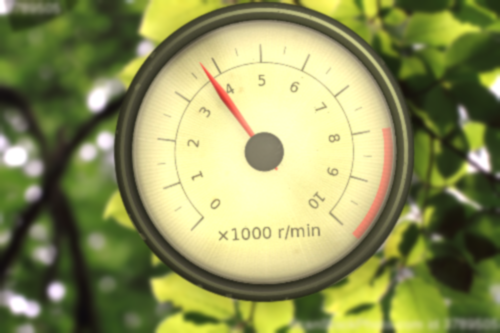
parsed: rpm 3750
